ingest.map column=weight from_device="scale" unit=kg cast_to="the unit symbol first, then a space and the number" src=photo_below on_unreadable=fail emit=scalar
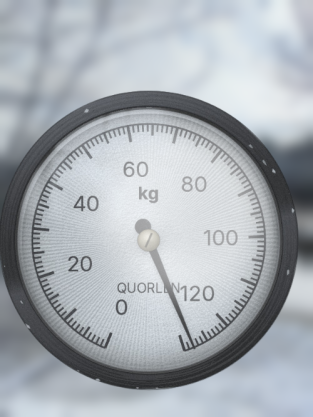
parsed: kg 128
